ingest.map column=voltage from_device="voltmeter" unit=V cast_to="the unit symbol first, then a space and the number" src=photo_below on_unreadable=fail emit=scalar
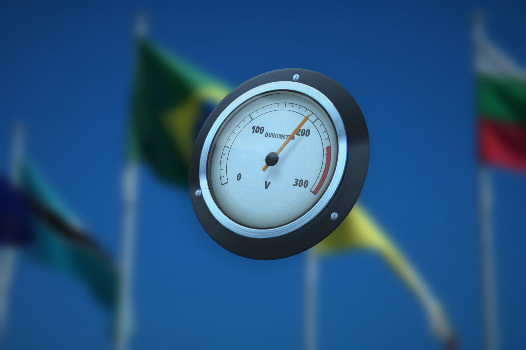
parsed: V 190
